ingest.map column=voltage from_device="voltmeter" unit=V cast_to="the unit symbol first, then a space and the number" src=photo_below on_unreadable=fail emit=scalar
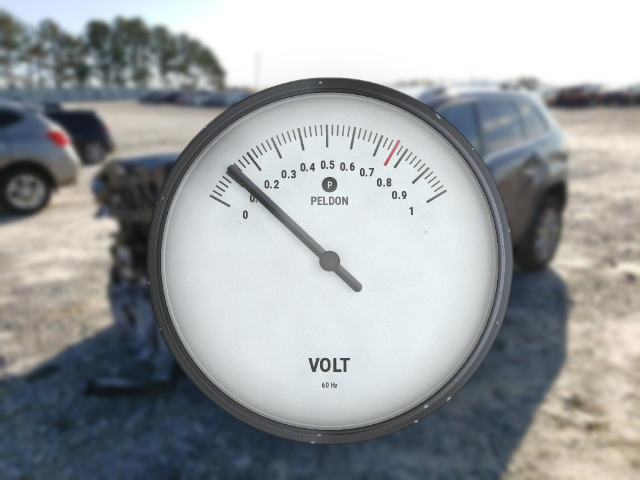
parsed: V 0.12
